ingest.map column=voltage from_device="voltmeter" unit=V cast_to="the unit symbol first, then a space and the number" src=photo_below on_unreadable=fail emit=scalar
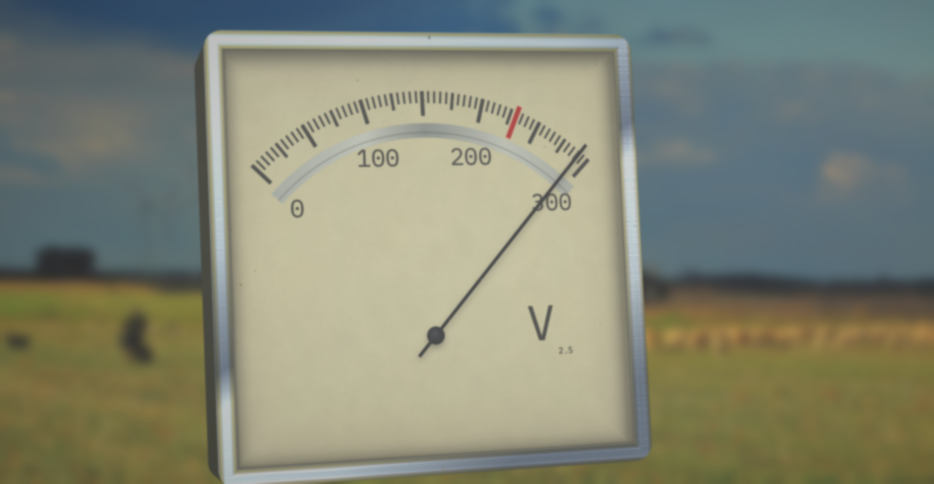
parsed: V 290
